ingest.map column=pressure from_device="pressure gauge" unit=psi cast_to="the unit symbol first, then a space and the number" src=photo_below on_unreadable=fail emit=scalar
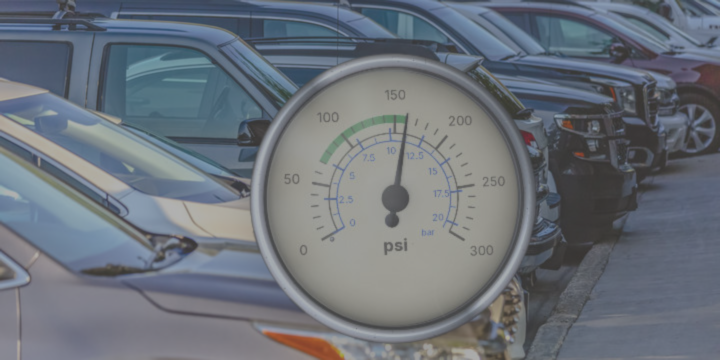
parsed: psi 160
